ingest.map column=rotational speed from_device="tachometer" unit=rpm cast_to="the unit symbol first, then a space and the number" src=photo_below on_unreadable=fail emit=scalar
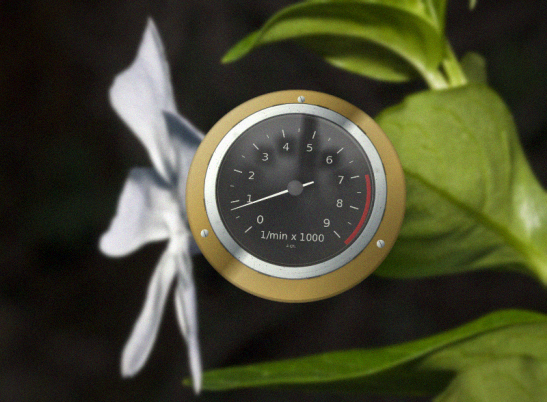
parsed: rpm 750
